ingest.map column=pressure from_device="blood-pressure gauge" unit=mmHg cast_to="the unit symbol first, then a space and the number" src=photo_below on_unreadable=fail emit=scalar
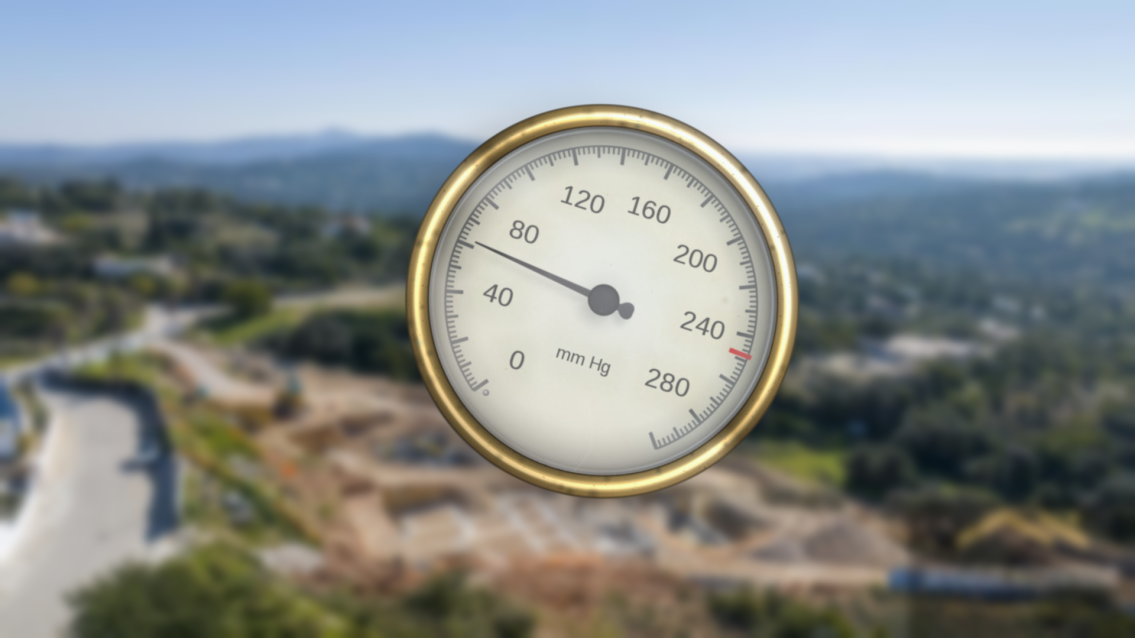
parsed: mmHg 62
